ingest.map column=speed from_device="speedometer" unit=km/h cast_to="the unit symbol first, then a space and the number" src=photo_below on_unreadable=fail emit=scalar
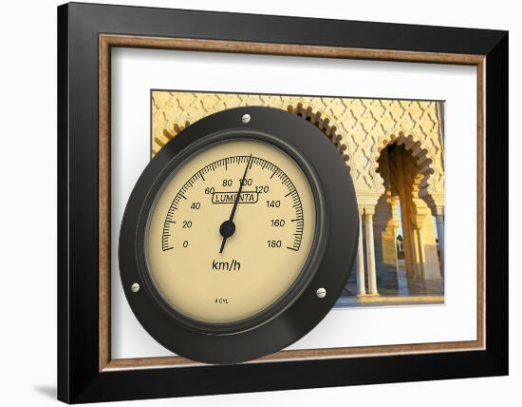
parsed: km/h 100
